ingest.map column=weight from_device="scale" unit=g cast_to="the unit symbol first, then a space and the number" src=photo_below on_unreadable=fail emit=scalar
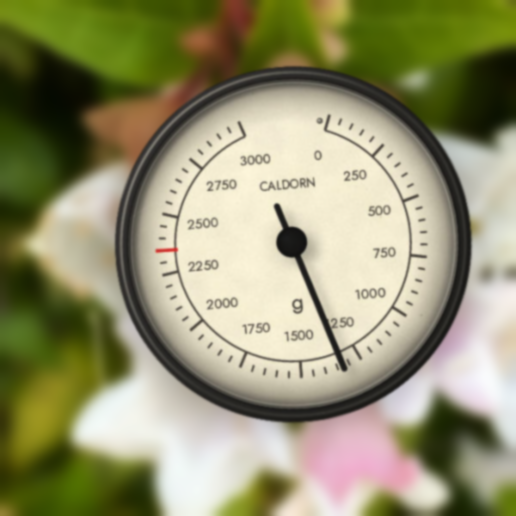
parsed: g 1325
